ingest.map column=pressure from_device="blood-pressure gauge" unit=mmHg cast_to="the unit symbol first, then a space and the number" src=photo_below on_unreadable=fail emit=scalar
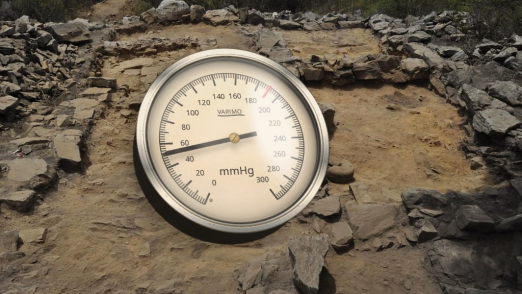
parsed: mmHg 50
